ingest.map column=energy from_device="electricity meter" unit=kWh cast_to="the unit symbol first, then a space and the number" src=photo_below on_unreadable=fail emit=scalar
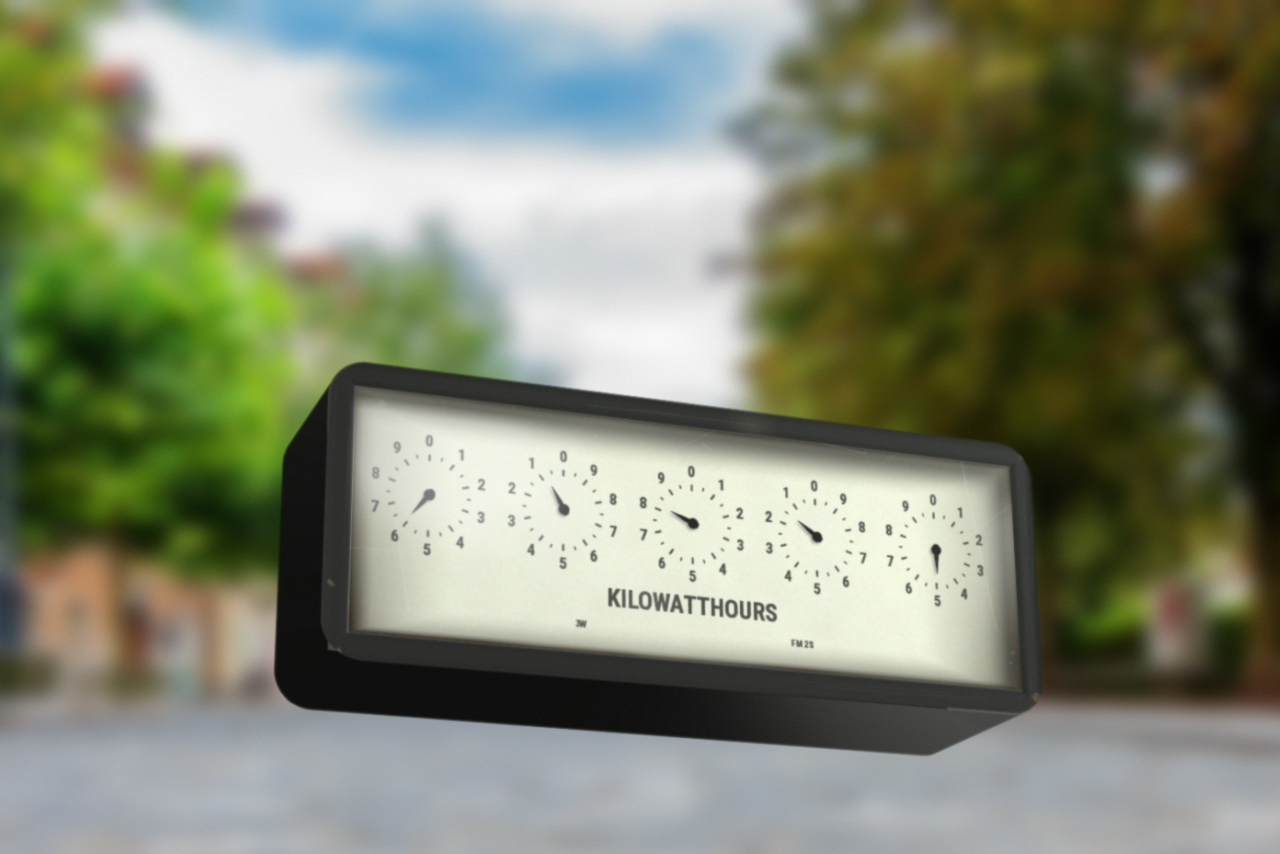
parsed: kWh 60815
